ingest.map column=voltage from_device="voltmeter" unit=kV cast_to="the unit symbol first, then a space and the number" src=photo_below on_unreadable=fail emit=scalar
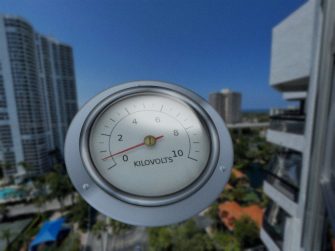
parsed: kV 0.5
